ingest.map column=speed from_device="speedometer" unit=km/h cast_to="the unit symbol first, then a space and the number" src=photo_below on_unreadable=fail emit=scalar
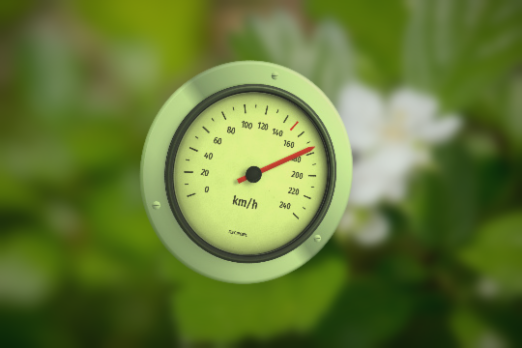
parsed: km/h 175
